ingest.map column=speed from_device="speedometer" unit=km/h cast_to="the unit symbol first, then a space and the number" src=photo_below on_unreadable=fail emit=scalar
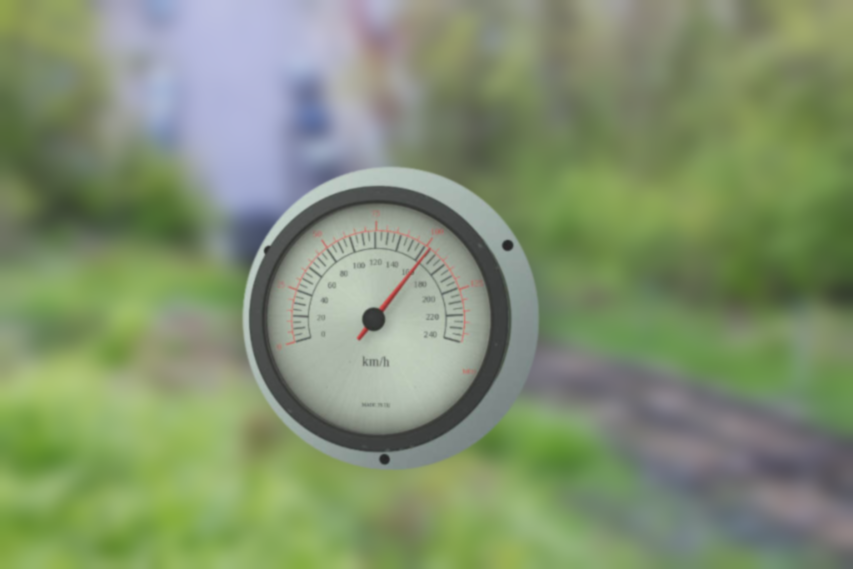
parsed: km/h 165
